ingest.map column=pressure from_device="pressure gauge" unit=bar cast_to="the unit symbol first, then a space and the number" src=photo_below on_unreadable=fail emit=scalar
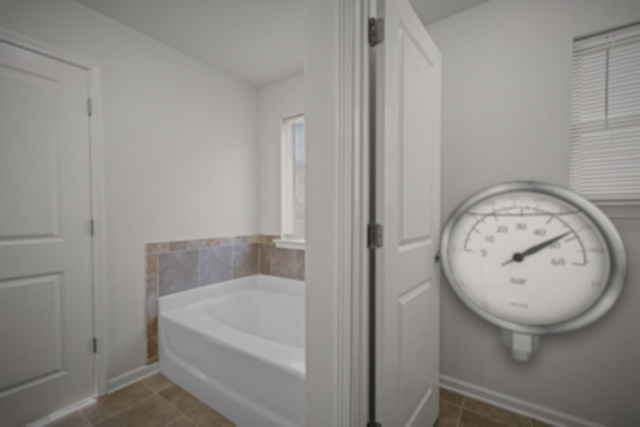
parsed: bar 47.5
